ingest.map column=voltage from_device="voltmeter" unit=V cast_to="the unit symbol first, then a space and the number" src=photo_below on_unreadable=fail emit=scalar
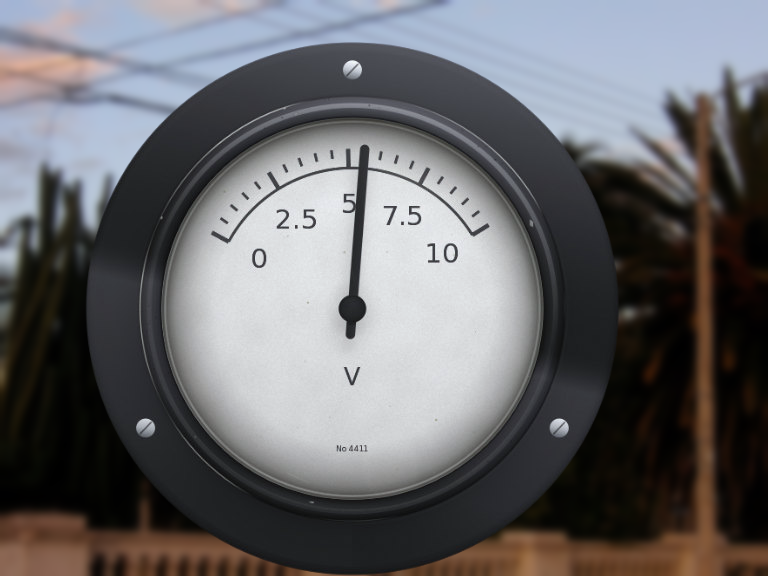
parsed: V 5.5
